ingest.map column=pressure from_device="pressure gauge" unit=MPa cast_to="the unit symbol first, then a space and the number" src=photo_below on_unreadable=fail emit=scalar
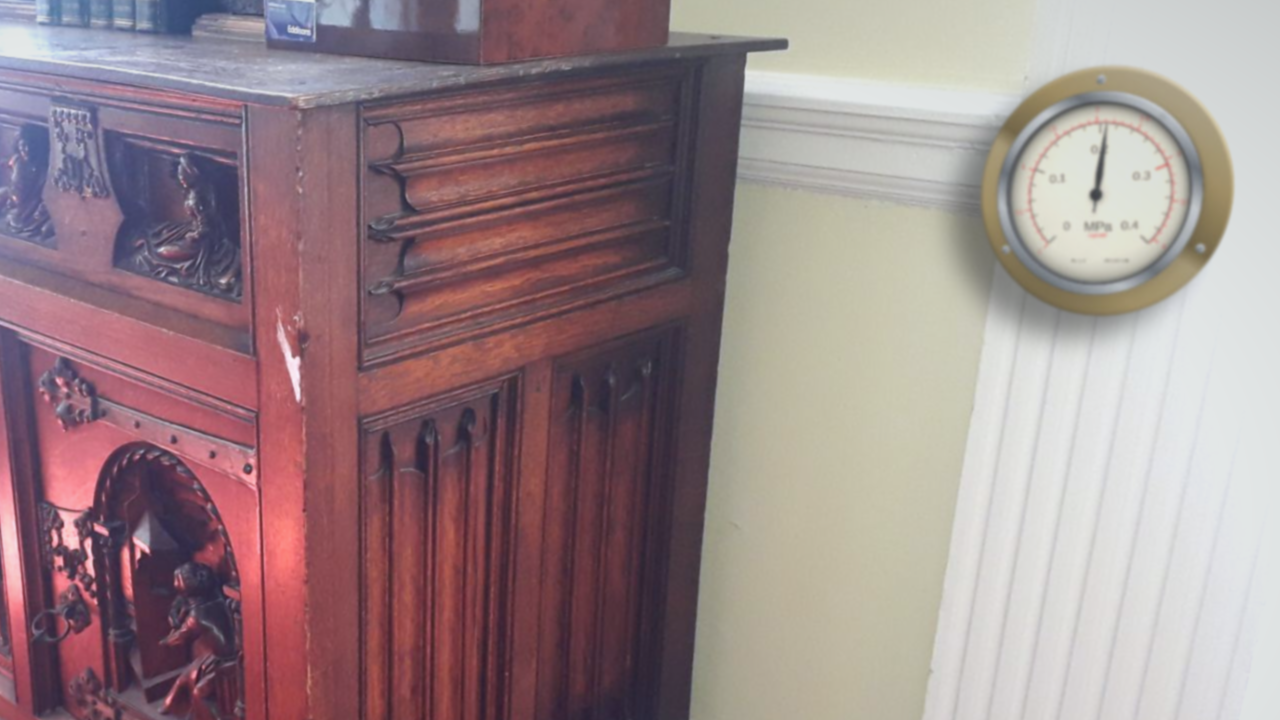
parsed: MPa 0.21
